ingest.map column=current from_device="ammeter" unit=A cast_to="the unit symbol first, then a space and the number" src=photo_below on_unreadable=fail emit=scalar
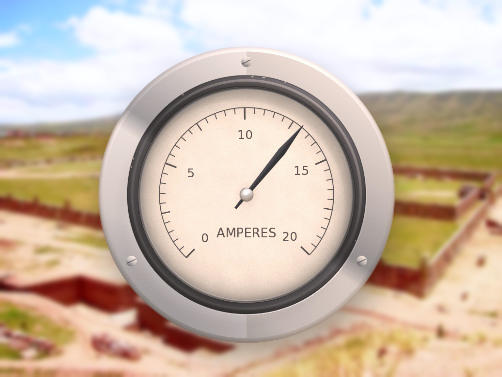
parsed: A 13
